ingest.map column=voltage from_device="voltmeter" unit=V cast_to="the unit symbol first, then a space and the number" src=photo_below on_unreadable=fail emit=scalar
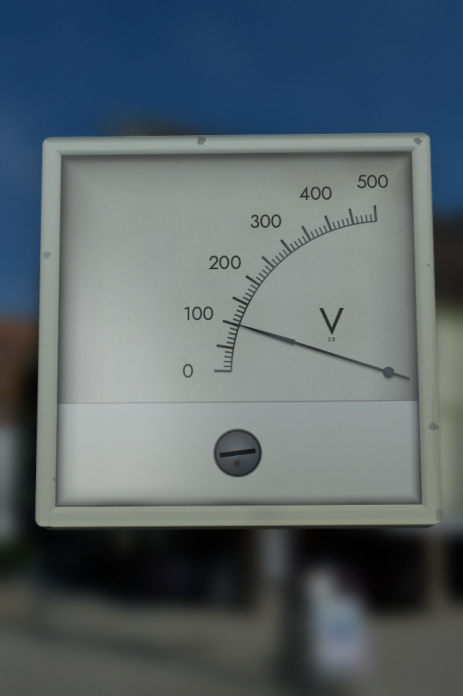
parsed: V 100
